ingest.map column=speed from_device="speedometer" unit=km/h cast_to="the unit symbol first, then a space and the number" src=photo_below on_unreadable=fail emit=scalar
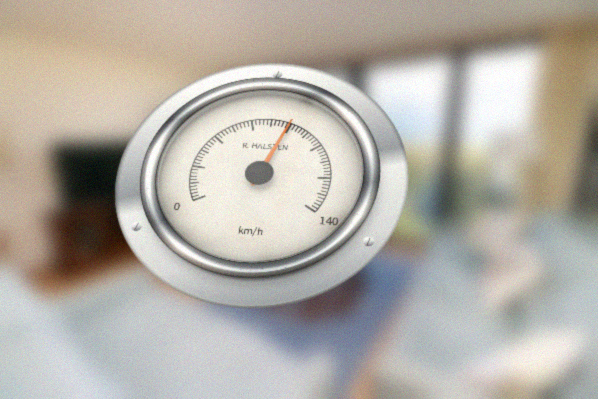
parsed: km/h 80
